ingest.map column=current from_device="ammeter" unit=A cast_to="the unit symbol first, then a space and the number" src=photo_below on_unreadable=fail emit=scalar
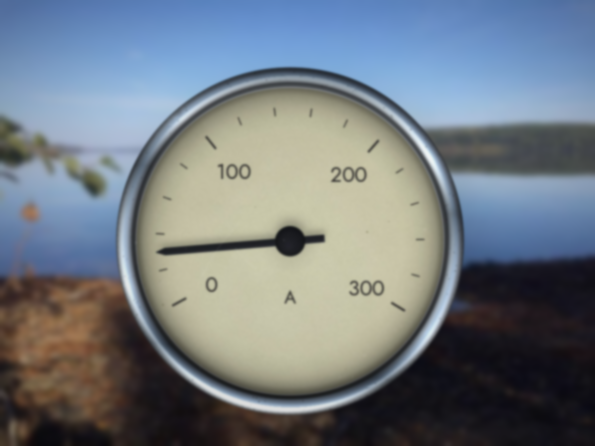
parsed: A 30
